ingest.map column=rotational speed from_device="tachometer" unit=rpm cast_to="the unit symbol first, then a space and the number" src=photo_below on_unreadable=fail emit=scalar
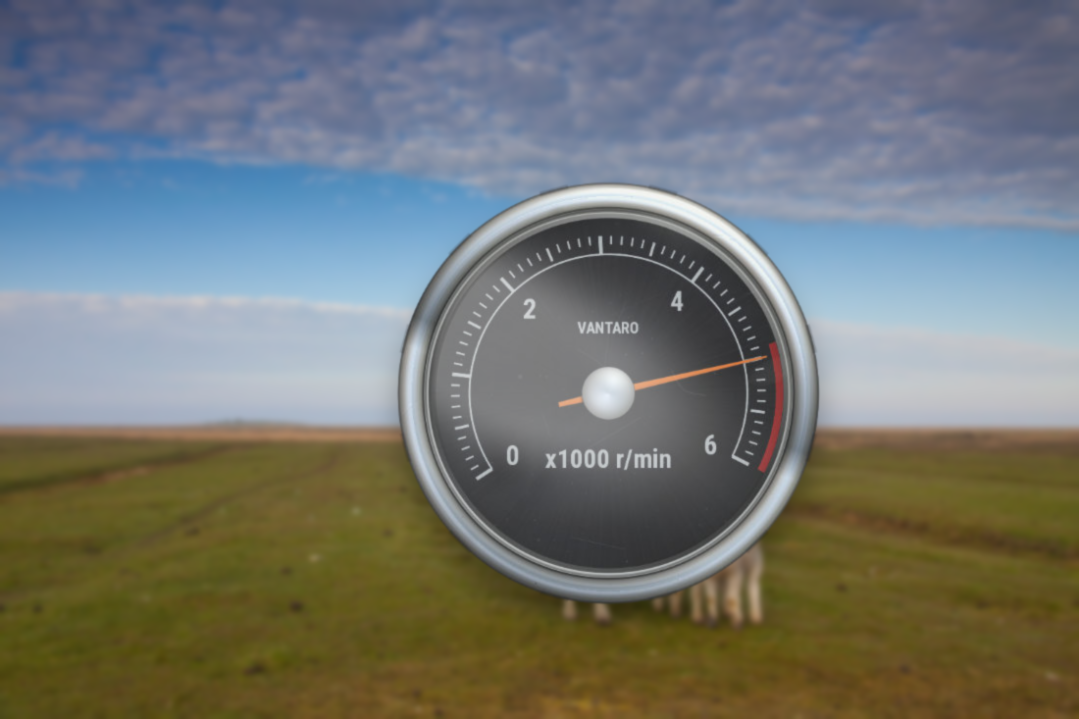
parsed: rpm 5000
